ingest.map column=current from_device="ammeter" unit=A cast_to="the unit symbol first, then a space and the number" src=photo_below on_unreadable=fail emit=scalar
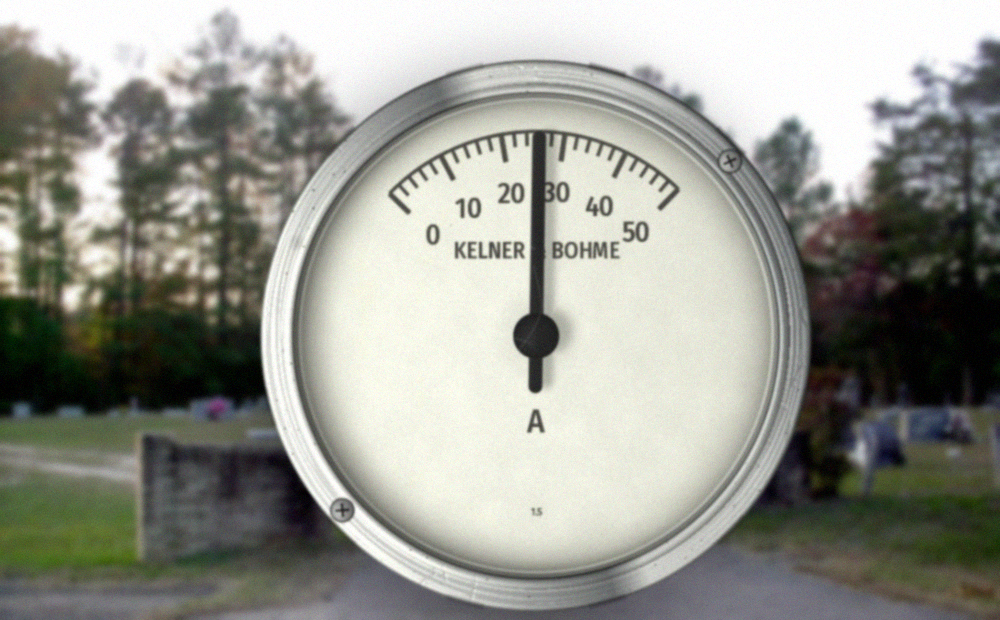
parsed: A 26
